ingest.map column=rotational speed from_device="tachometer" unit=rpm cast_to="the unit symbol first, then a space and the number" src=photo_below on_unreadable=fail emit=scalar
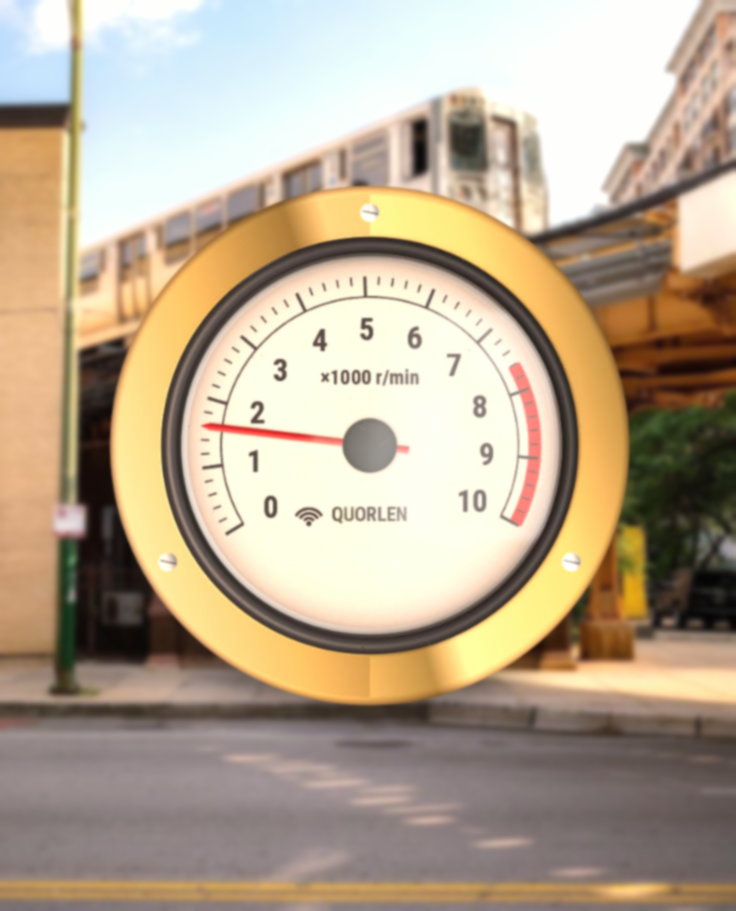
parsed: rpm 1600
